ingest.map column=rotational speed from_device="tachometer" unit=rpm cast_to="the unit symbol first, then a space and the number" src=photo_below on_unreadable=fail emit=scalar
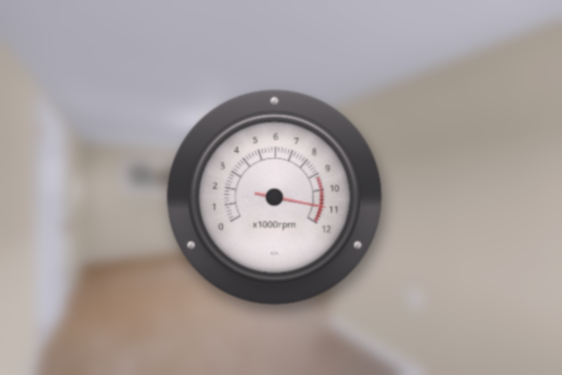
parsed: rpm 11000
